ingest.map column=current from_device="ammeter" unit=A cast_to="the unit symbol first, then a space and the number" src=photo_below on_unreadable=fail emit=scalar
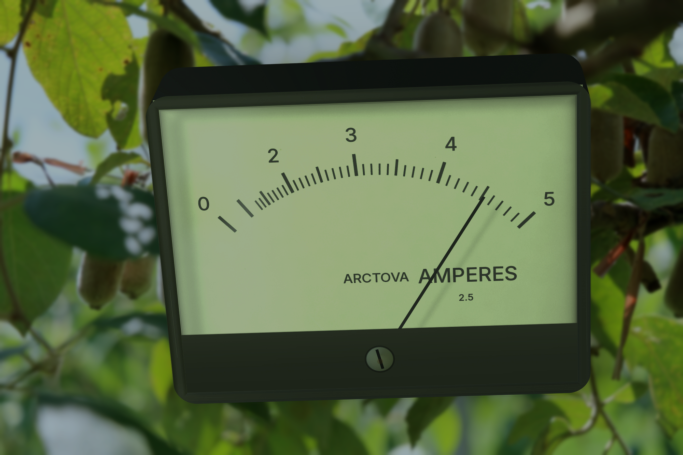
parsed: A 4.5
